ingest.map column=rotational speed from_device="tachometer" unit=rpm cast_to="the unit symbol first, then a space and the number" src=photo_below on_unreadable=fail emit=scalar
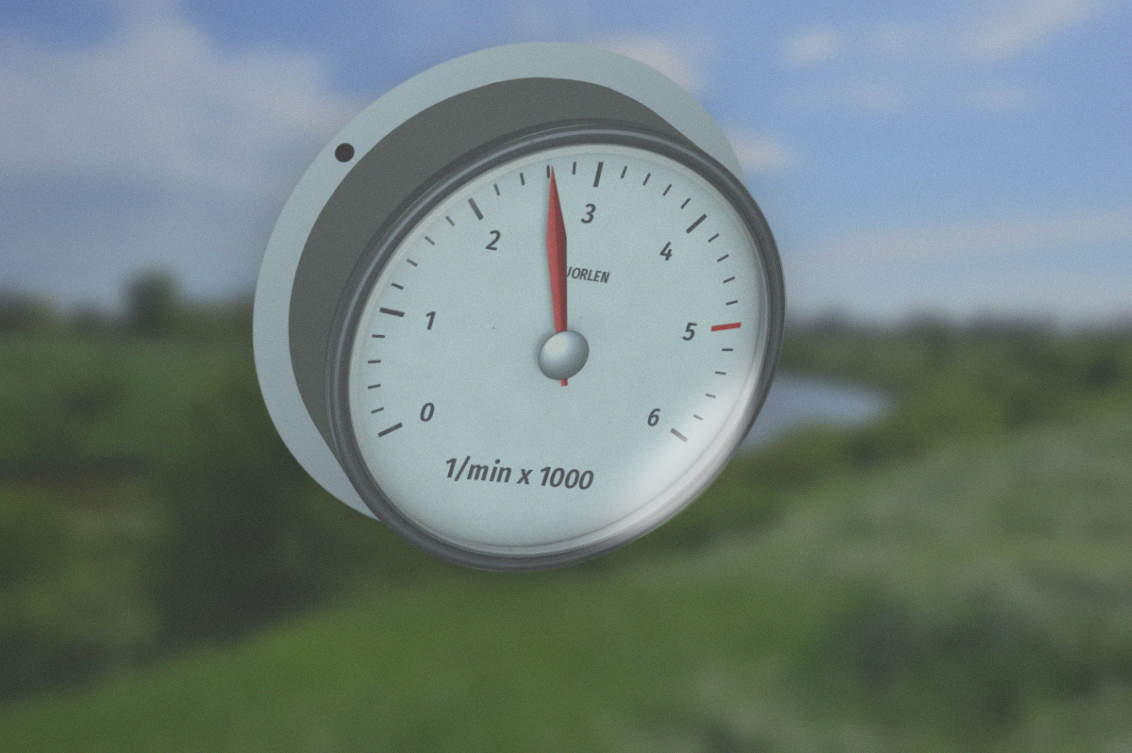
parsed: rpm 2600
